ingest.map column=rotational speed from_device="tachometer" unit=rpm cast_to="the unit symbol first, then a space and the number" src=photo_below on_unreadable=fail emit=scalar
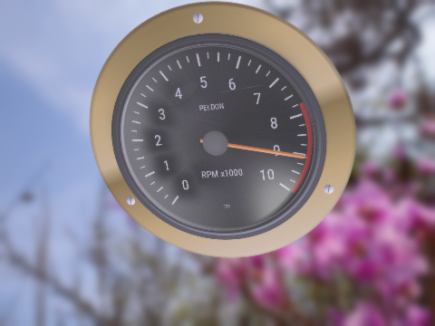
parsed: rpm 9000
